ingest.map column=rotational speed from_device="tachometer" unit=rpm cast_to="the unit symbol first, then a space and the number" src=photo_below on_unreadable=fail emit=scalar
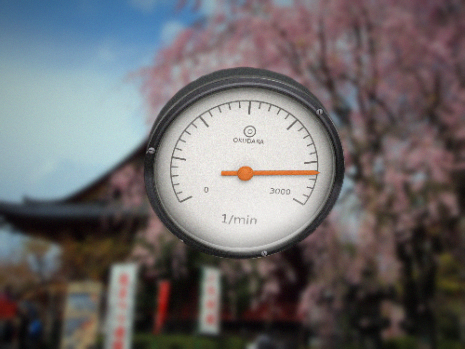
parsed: rpm 2600
